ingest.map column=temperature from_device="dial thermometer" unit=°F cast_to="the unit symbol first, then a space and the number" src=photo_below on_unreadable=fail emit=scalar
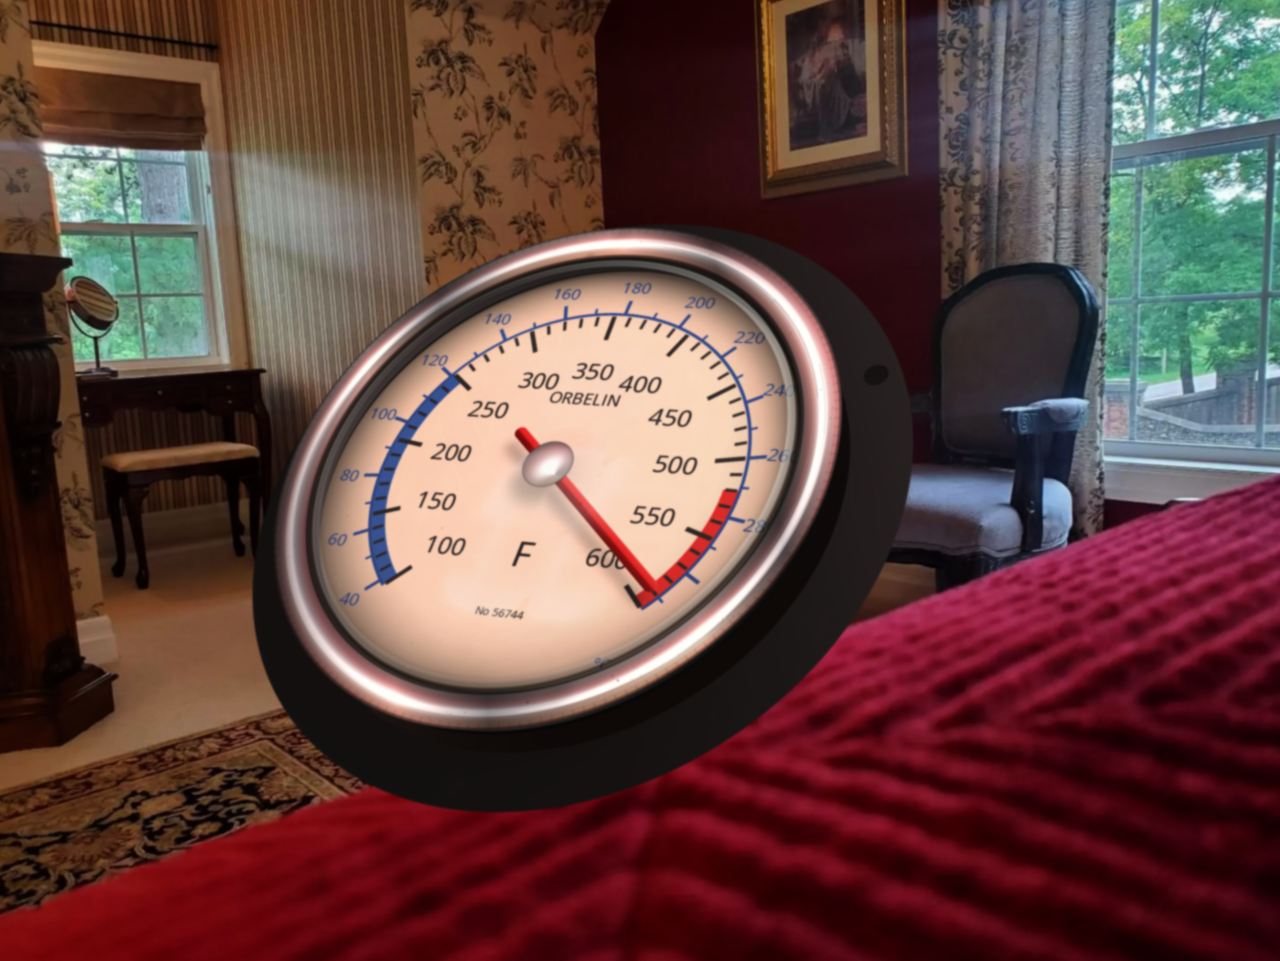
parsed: °F 590
